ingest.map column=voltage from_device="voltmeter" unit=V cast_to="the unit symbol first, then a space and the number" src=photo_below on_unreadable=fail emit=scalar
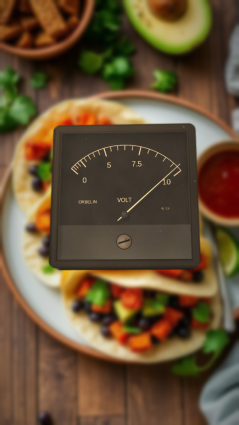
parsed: V 9.75
